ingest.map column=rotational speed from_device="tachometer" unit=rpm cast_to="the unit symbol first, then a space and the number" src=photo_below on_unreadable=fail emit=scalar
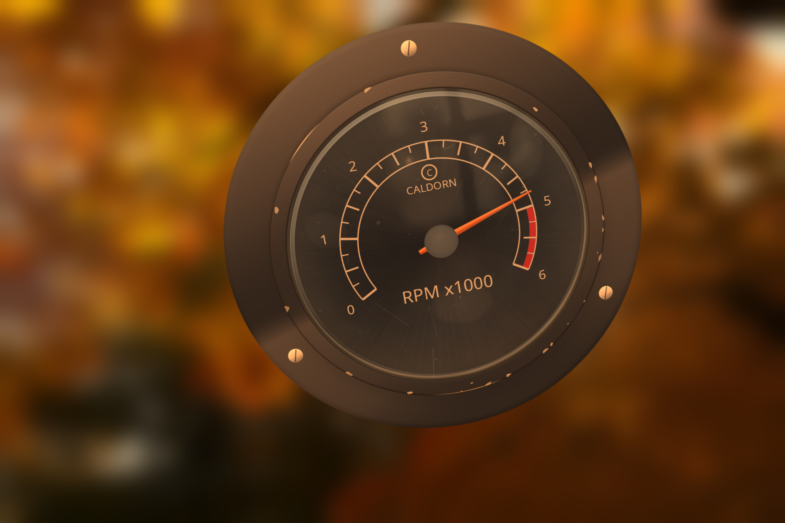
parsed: rpm 4750
